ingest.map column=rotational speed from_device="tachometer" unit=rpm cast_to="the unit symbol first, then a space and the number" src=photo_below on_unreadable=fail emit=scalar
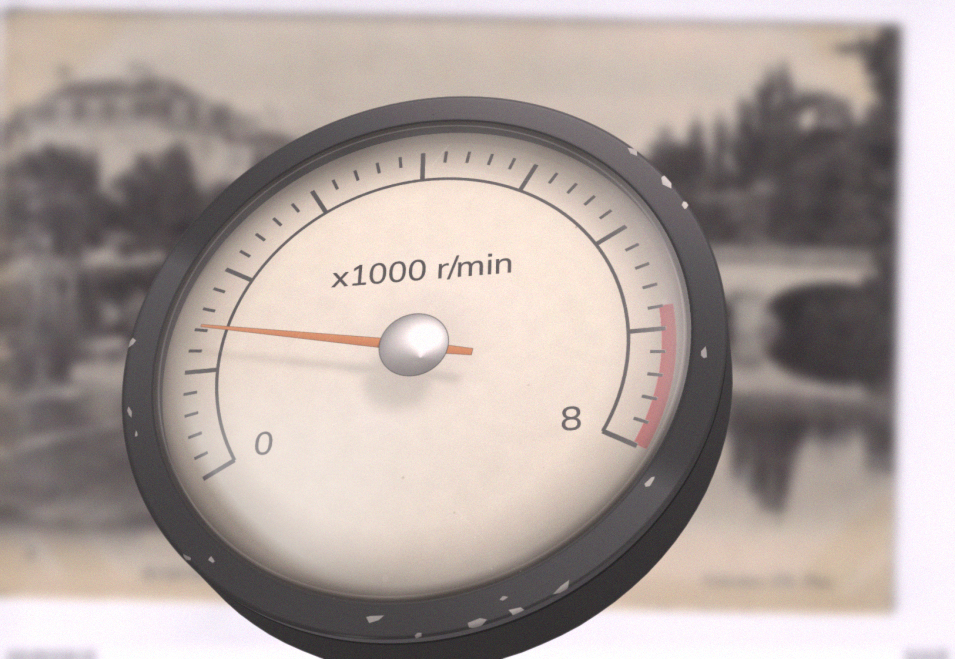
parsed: rpm 1400
